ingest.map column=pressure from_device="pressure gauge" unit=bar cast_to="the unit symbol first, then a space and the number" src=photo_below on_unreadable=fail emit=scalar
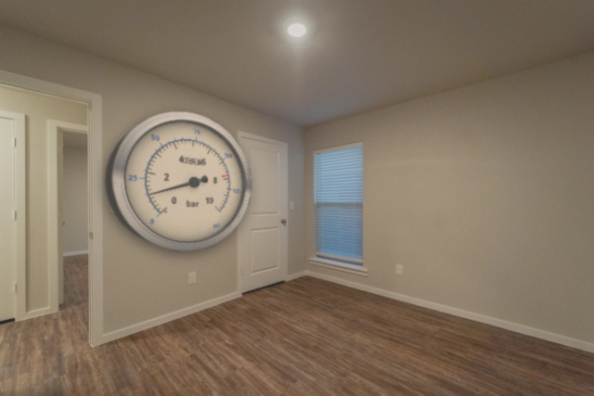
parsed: bar 1
